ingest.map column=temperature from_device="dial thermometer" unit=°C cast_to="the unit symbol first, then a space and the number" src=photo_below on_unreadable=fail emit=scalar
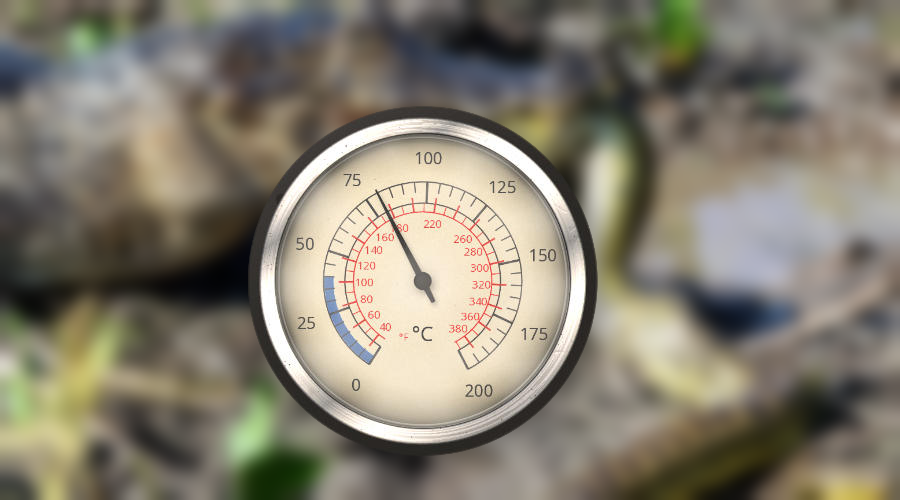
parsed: °C 80
